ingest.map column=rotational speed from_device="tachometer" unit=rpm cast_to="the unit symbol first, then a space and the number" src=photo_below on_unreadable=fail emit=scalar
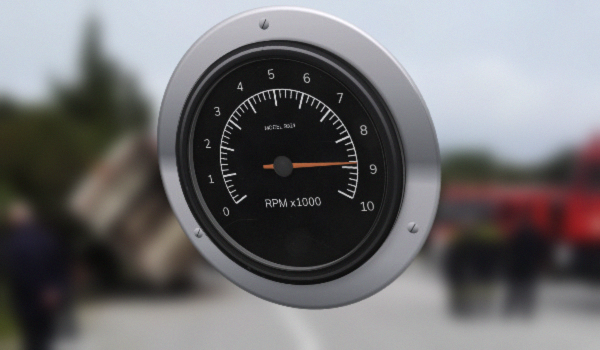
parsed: rpm 8800
